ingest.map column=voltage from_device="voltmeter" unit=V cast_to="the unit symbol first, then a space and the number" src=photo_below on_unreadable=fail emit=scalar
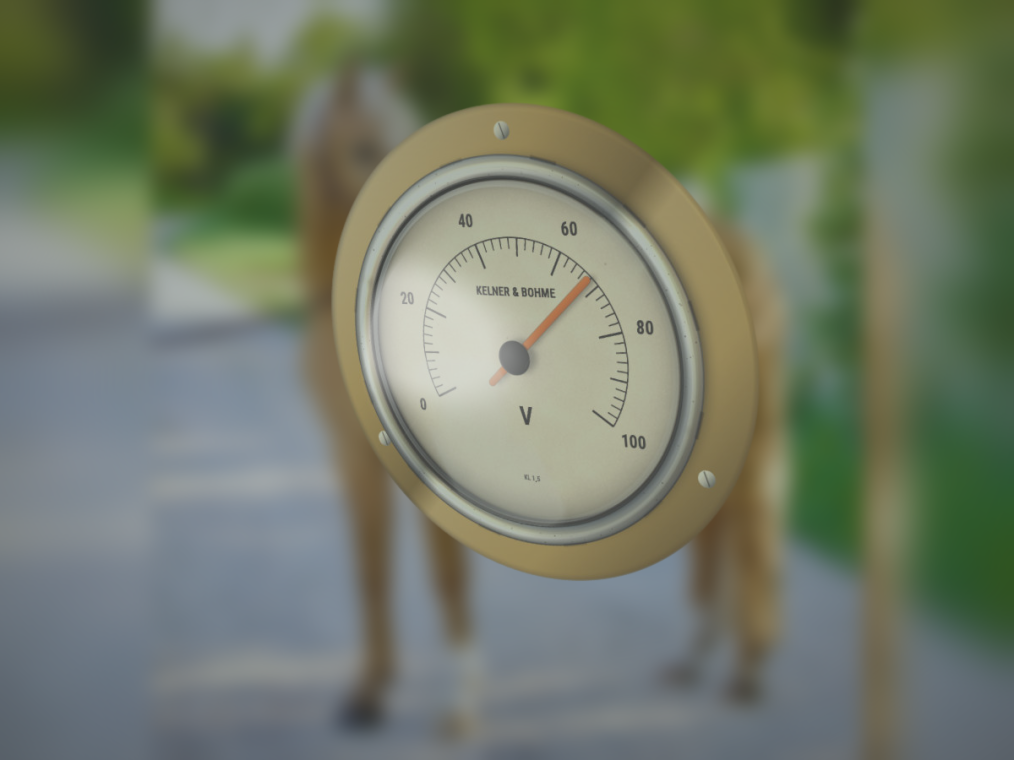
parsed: V 68
